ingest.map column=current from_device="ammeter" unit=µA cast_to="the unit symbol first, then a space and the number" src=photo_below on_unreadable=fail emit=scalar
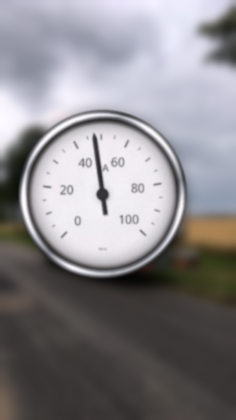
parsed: µA 47.5
